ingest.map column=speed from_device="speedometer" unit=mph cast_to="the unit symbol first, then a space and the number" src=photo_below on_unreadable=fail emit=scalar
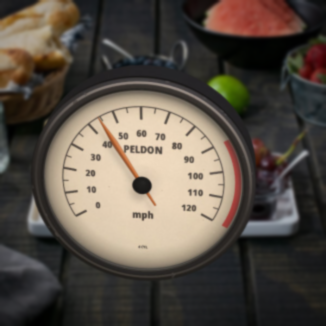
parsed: mph 45
